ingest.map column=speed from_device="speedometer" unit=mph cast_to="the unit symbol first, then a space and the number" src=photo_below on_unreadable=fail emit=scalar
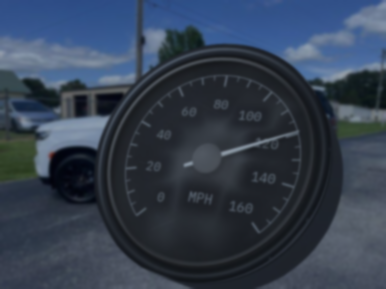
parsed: mph 120
